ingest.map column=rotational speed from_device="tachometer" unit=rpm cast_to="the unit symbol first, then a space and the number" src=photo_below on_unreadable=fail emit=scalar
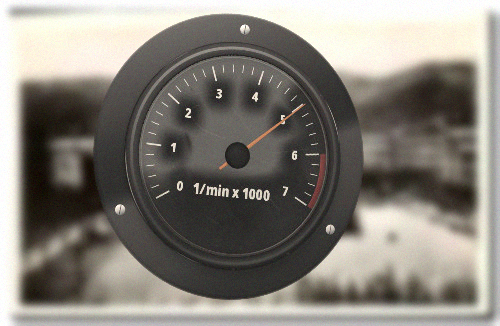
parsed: rpm 5000
